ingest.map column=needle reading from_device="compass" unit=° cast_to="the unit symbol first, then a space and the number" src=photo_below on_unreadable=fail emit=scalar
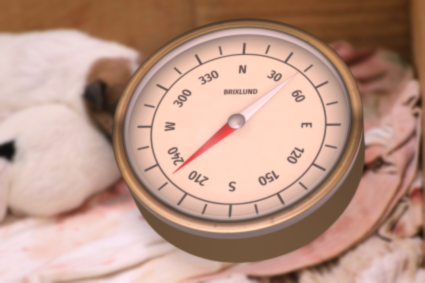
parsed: ° 225
